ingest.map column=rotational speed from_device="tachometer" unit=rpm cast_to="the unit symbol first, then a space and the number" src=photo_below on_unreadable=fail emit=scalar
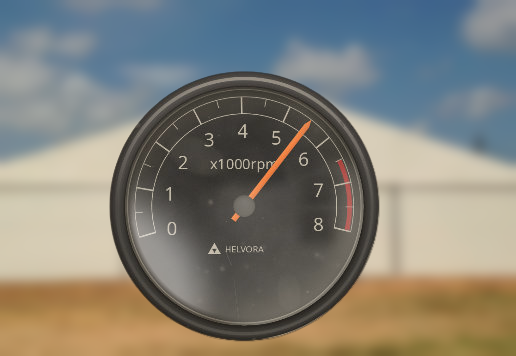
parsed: rpm 5500
